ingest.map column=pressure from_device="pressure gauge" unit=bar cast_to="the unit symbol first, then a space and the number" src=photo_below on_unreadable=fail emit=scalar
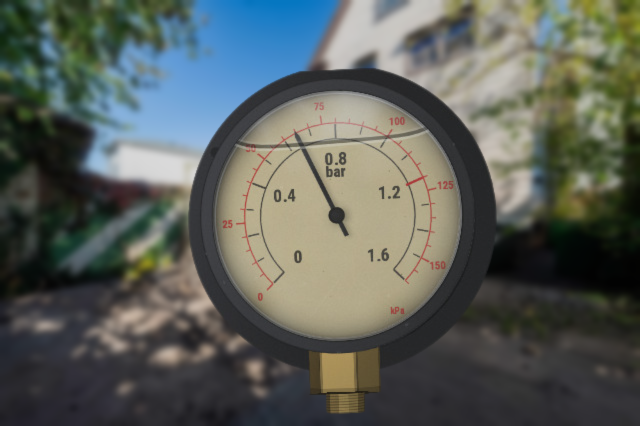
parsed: bar 0.65
